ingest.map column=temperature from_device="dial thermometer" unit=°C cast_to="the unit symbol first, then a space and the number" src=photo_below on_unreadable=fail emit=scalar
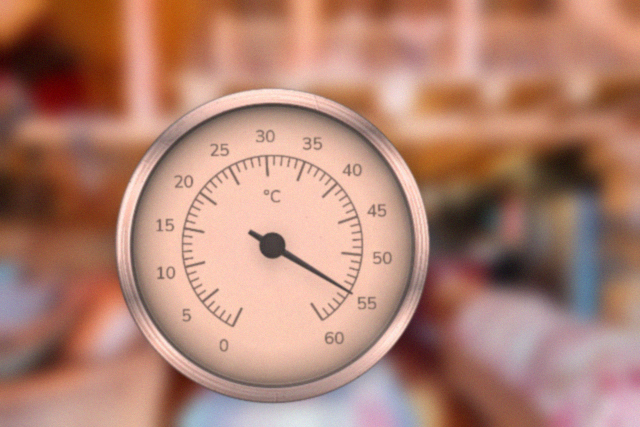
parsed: °C 55
